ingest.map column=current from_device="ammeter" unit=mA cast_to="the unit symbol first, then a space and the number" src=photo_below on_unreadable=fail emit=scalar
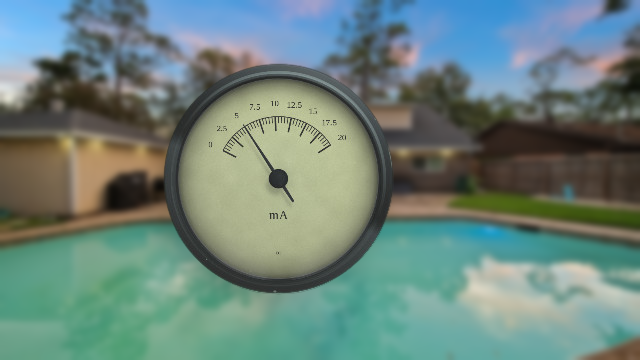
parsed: mA 5
